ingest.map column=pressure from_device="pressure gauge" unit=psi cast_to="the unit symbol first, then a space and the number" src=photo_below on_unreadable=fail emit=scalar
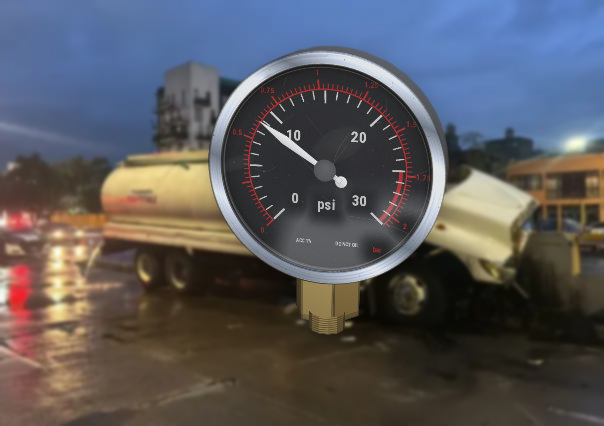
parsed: psi 9
